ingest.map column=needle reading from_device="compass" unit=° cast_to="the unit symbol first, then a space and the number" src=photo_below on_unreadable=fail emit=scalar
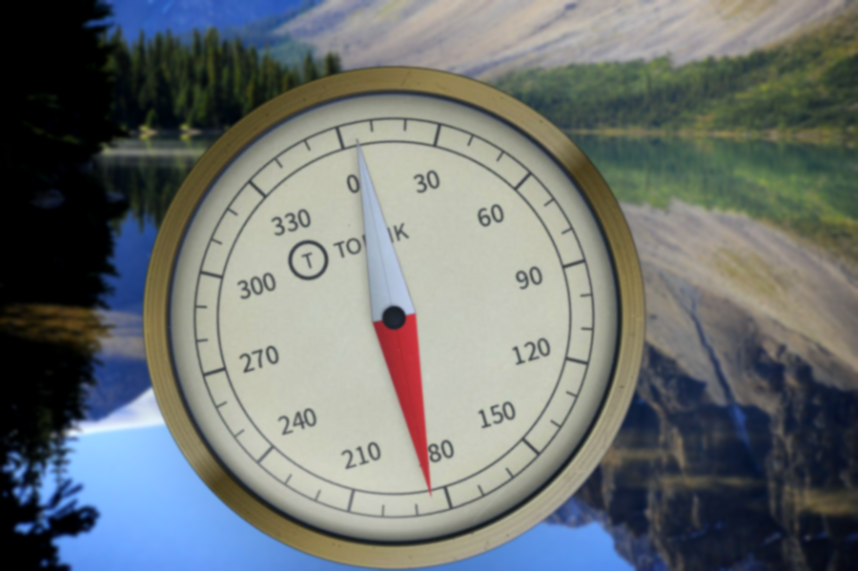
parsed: ° 185
